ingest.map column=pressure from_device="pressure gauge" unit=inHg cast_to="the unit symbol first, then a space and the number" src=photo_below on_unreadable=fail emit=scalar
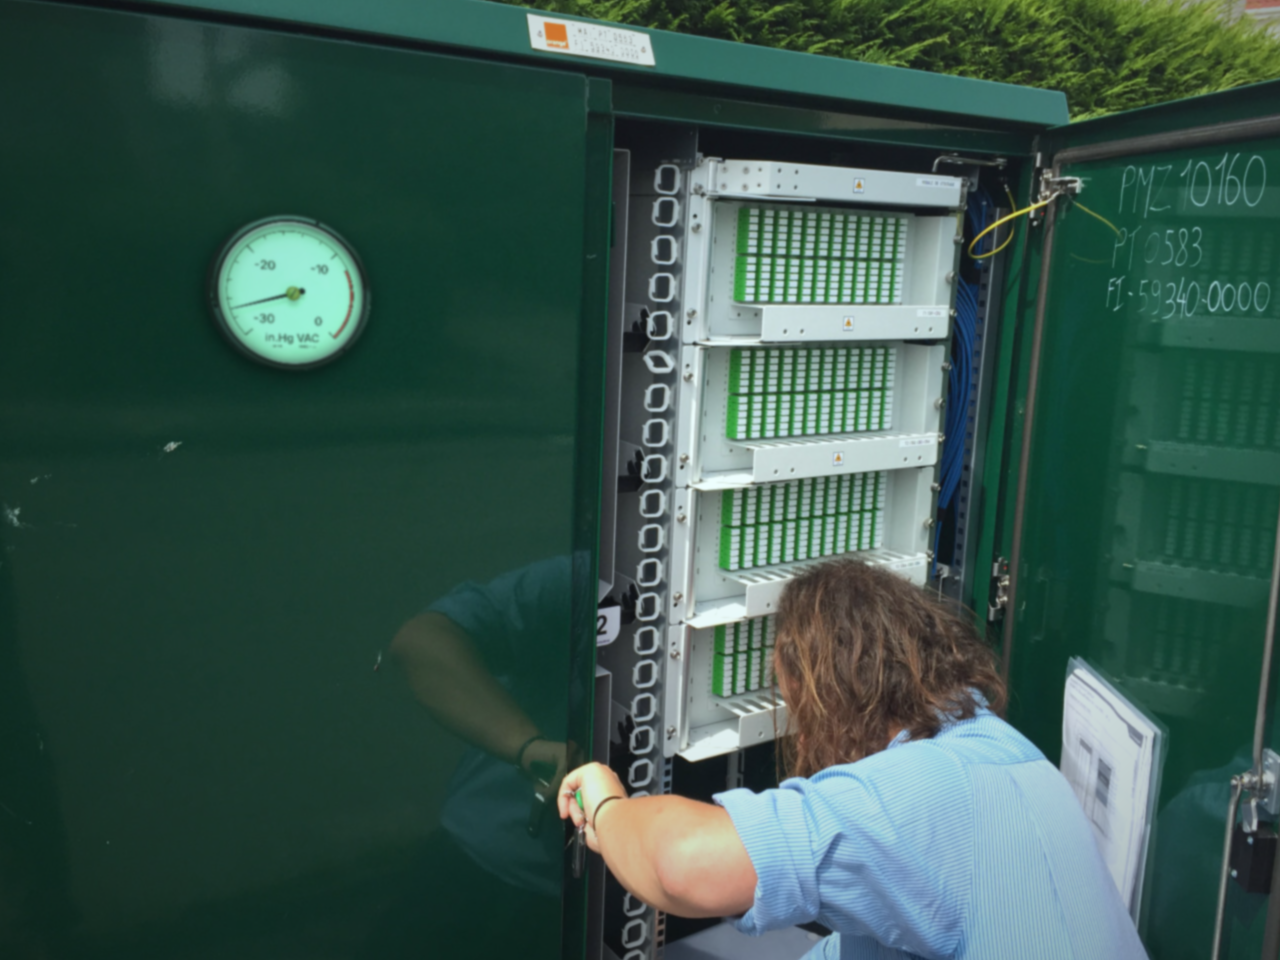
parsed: inHg -27
